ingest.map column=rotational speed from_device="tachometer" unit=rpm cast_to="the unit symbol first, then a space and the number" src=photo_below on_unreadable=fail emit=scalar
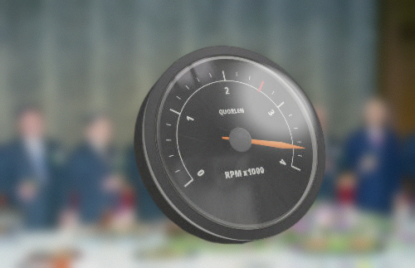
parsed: rpm 3700
